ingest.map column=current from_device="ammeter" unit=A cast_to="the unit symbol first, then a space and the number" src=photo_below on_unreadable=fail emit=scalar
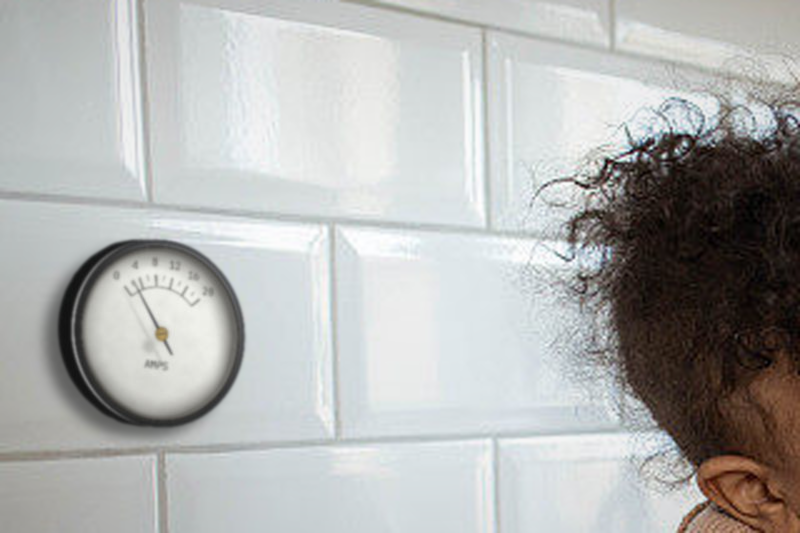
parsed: A 2
